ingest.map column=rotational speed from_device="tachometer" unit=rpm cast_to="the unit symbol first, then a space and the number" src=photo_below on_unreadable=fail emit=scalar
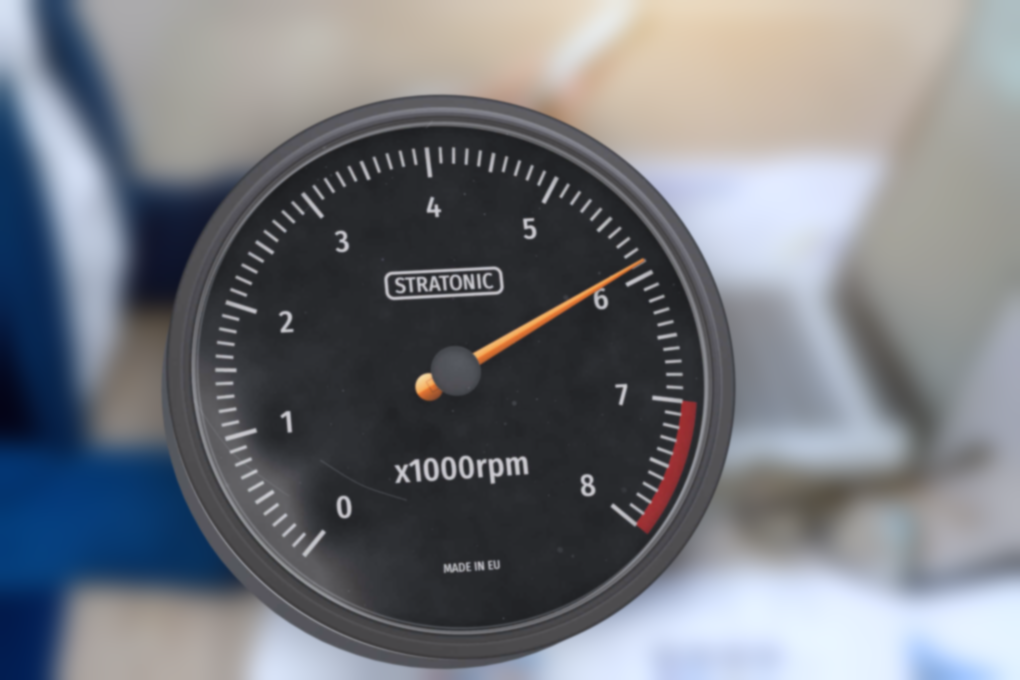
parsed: rpm 5900
